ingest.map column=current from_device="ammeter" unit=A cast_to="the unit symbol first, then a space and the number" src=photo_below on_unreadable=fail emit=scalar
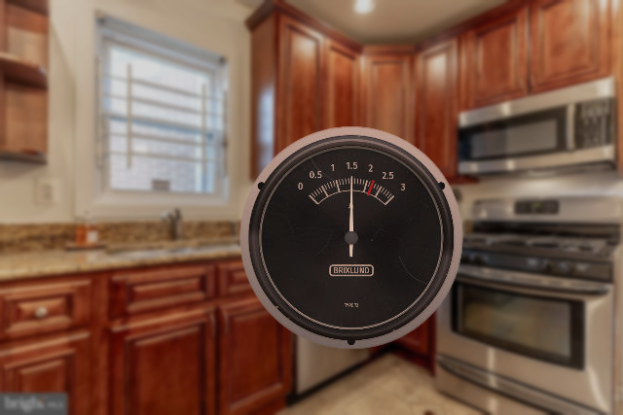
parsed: A 1.5
